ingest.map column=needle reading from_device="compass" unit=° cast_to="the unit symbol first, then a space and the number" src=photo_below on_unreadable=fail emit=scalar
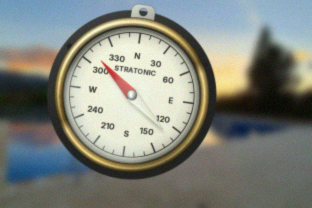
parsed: ° 310
